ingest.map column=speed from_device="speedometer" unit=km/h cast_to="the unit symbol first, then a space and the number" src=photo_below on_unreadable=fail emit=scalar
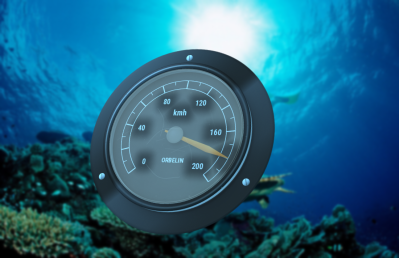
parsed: km/h 180
